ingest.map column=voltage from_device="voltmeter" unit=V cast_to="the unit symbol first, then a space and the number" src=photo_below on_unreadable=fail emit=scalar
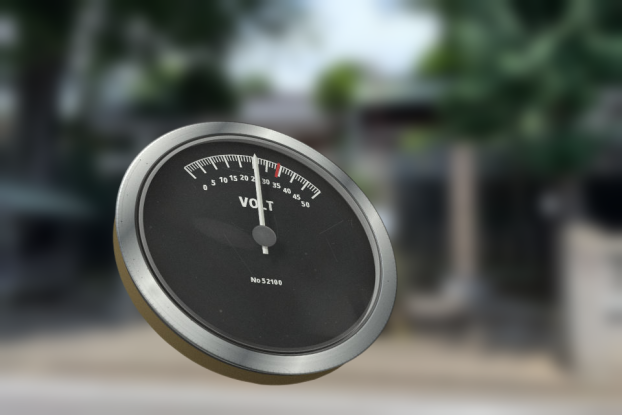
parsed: V 25
